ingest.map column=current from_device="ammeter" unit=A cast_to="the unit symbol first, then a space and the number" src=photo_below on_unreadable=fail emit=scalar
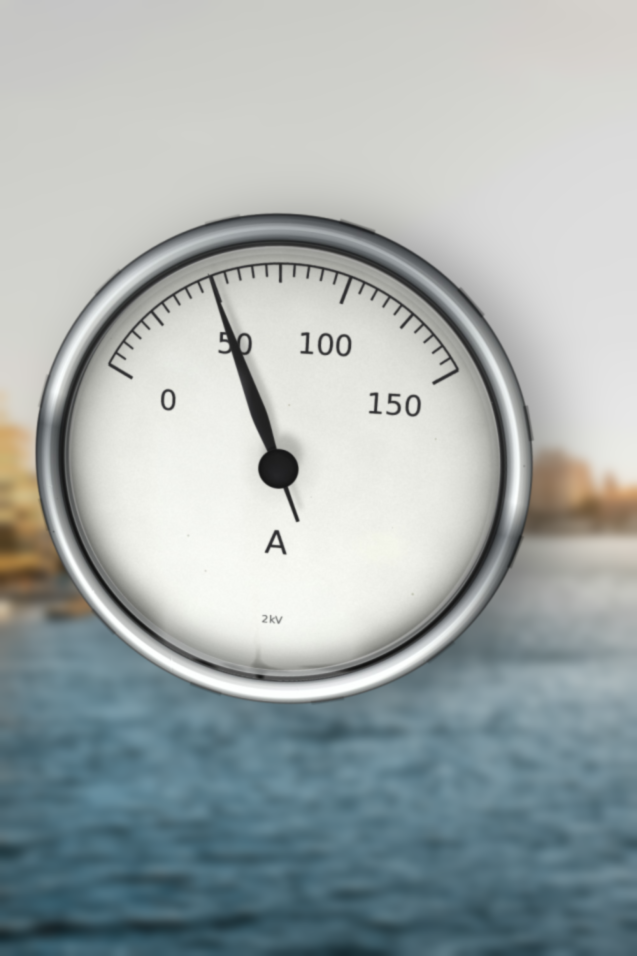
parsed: A 50
